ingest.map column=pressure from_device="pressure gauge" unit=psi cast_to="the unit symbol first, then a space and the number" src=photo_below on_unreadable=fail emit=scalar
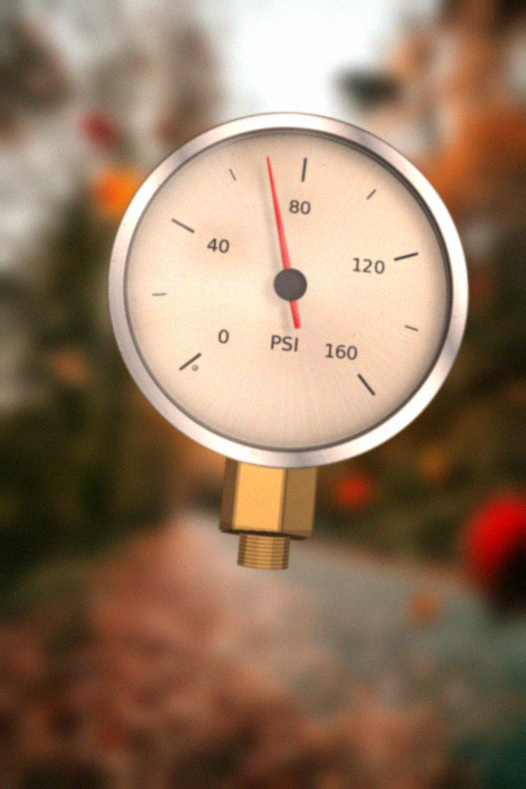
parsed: psi 70
